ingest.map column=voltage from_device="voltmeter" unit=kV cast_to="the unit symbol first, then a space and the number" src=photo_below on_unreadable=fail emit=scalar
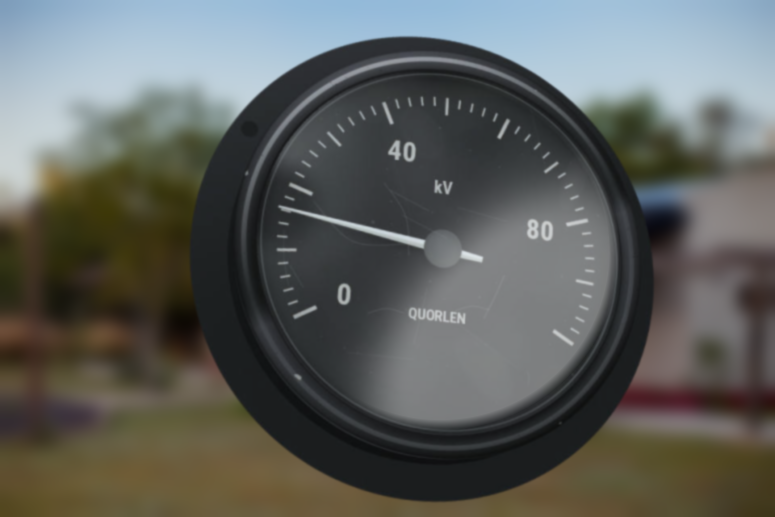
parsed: kV 16
